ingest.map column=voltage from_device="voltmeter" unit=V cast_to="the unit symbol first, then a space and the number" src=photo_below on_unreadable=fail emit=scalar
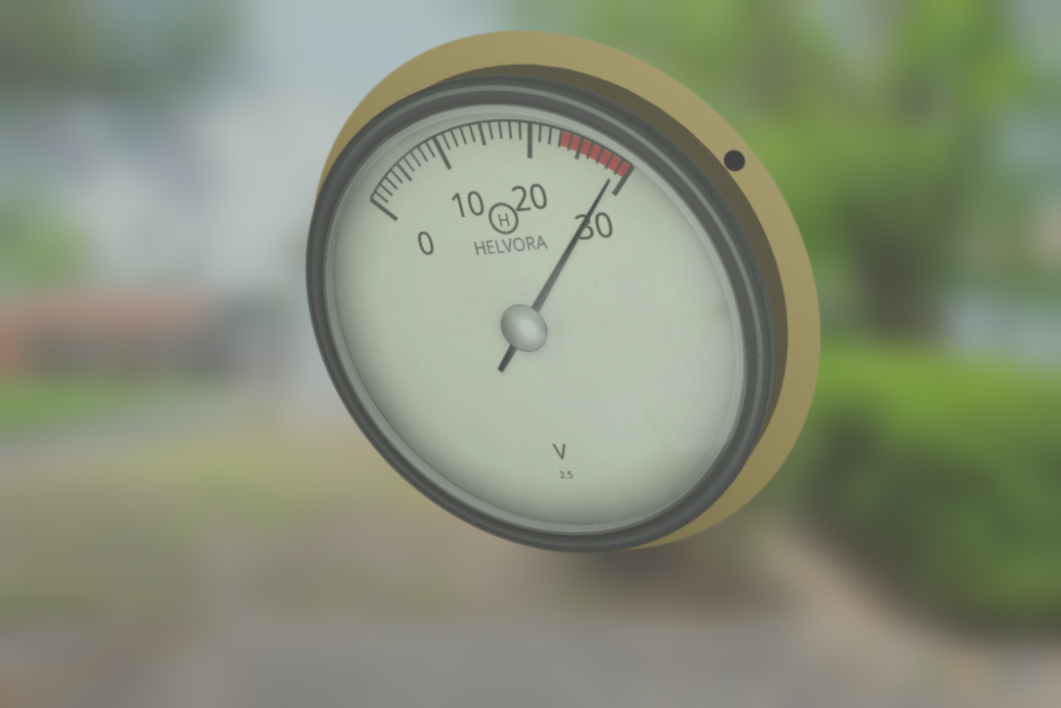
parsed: V 29
